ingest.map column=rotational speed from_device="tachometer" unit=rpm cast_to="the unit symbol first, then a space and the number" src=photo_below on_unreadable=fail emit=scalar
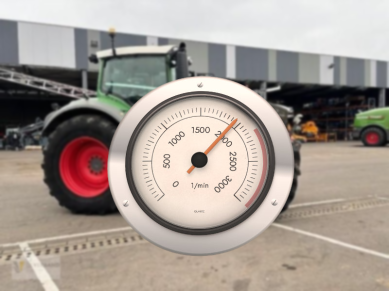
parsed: rpm 1950
